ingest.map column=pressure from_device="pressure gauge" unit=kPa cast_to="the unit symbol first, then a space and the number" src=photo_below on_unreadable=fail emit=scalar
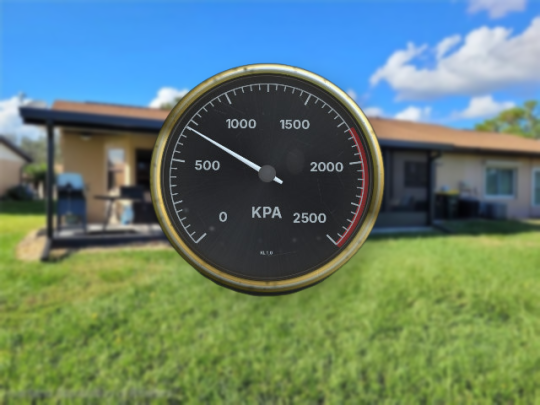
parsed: kPa 700
